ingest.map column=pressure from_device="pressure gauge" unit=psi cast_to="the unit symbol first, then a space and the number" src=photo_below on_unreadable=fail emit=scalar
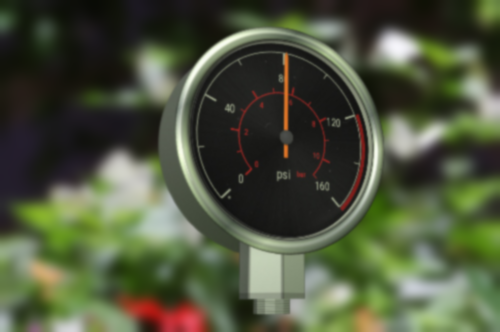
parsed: psi 80
